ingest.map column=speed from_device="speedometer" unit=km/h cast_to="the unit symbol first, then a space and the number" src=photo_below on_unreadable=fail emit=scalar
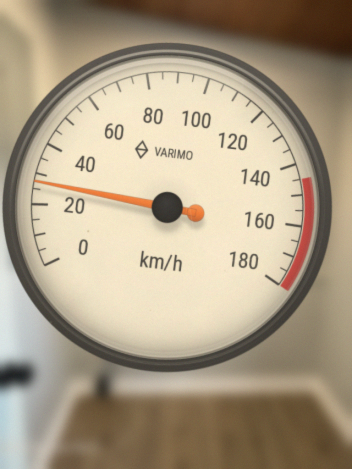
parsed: km/h 27.5
